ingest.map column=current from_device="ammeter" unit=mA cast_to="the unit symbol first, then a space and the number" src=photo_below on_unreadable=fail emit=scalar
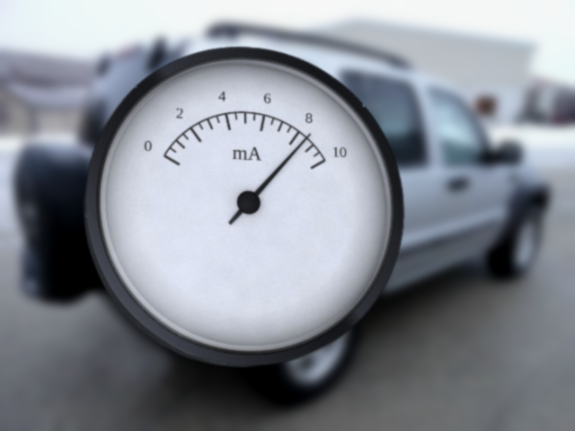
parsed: mA 8.5
